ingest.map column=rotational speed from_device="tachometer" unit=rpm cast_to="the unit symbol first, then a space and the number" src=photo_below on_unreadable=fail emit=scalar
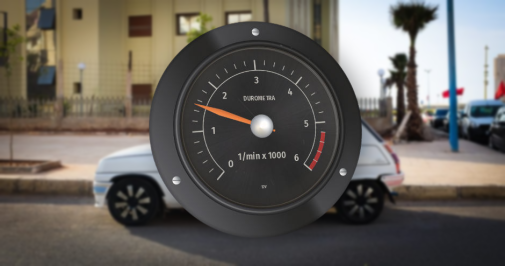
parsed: rpm 1500
